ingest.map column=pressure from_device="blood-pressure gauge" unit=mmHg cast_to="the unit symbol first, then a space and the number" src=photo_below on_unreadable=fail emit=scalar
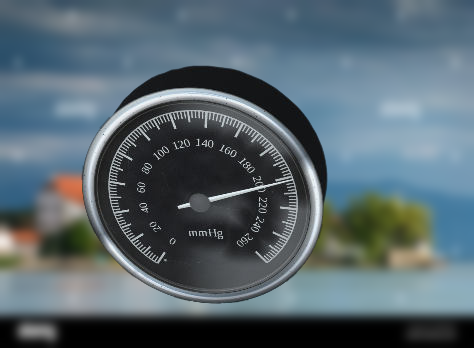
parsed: mmHg 200
